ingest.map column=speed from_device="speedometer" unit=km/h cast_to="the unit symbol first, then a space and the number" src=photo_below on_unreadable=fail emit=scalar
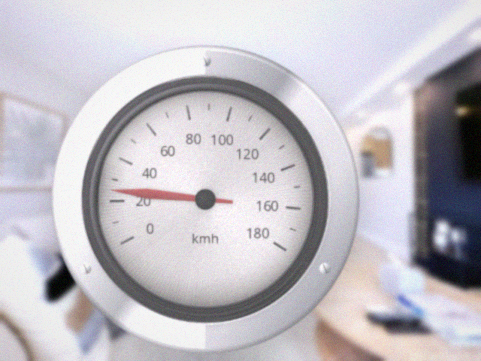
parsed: km/h 25
